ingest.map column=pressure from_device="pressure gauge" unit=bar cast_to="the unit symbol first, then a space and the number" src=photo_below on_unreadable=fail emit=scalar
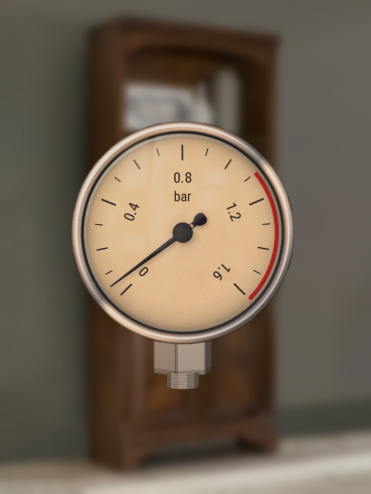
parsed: bar 0.05
